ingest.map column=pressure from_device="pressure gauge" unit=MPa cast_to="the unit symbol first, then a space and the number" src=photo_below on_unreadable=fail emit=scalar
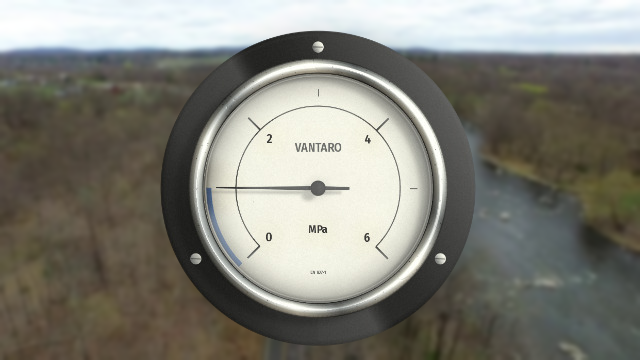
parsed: MPa 1
